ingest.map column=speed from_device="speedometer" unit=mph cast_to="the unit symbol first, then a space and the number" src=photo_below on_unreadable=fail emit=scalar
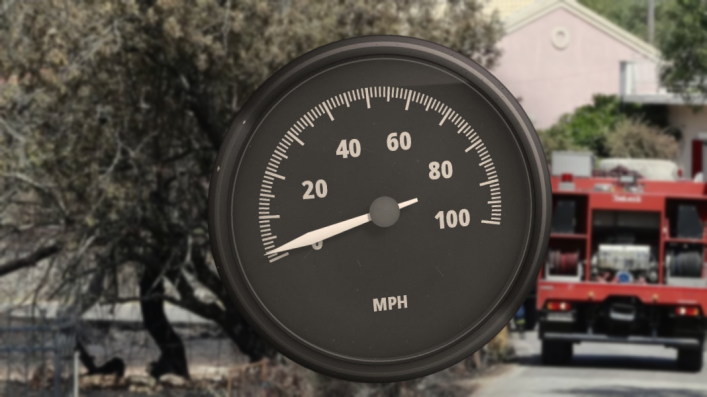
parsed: mph 2
